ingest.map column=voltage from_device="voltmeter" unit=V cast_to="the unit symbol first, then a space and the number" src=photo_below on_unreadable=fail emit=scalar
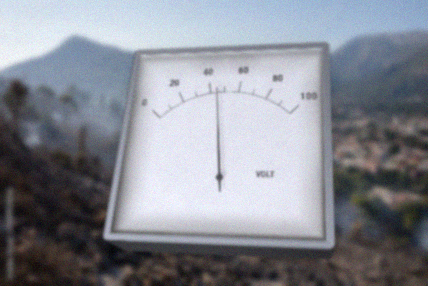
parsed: V 45
